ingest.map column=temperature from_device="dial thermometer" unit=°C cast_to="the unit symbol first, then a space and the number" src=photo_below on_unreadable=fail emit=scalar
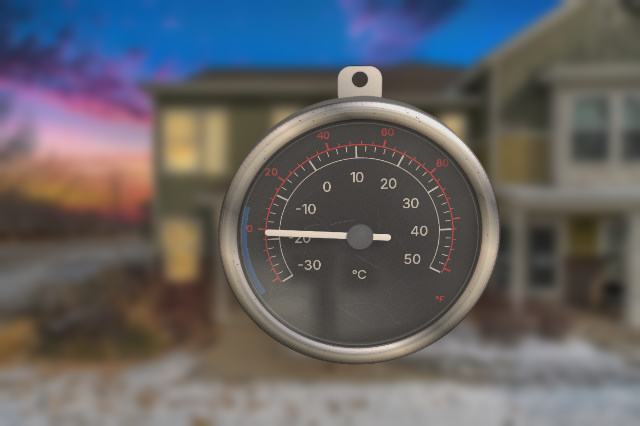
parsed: °C -18
